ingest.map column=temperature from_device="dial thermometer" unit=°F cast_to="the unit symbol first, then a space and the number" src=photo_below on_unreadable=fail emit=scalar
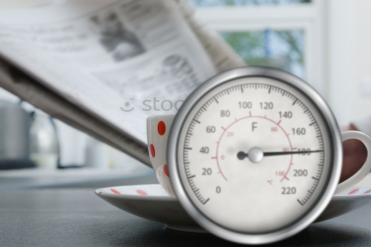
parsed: °F 180
